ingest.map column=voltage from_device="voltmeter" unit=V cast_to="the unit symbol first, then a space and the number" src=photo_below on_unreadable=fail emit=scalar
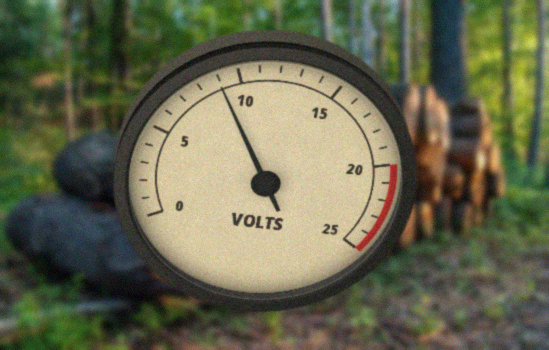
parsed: V 9
